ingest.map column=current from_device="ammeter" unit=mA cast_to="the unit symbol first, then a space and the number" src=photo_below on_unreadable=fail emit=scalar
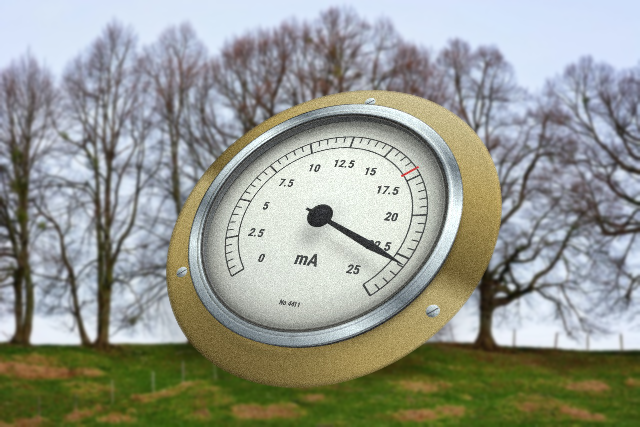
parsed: mA 23
